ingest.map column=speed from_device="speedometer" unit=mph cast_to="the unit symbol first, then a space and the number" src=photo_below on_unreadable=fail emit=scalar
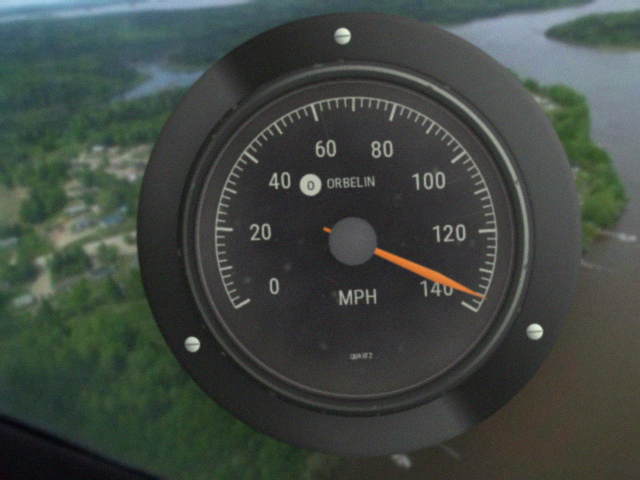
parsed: mph 136
